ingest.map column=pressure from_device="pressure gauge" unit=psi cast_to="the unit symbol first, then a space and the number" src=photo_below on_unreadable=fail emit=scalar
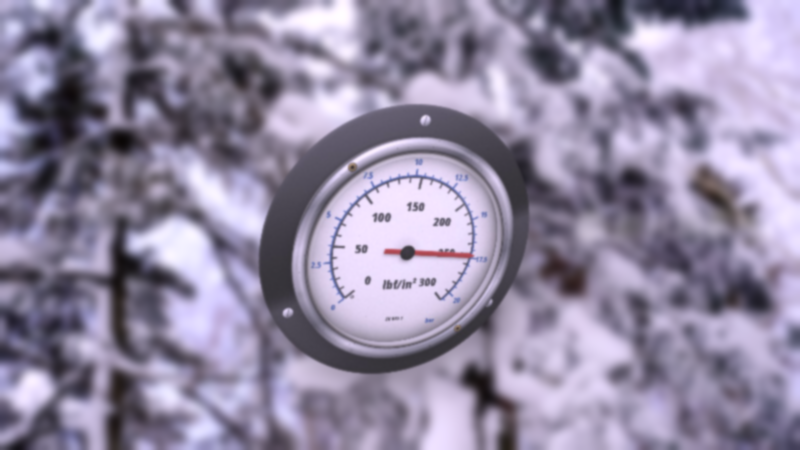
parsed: psi 250
